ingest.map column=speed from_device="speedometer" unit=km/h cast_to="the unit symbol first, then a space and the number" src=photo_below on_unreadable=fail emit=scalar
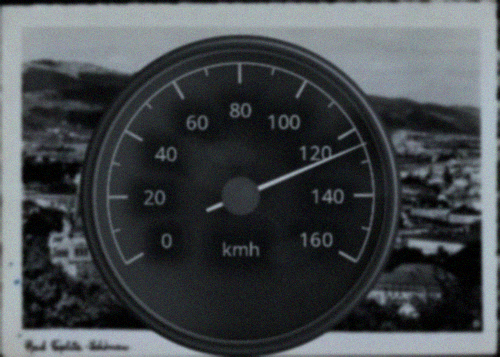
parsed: km/h 125
